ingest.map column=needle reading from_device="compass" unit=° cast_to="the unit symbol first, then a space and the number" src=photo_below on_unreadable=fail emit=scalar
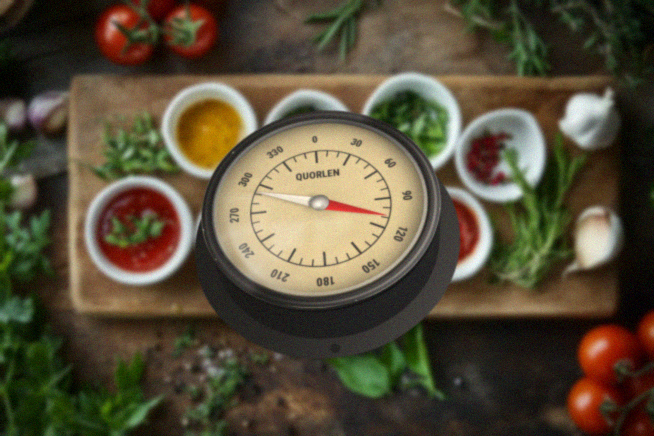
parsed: ° 110
